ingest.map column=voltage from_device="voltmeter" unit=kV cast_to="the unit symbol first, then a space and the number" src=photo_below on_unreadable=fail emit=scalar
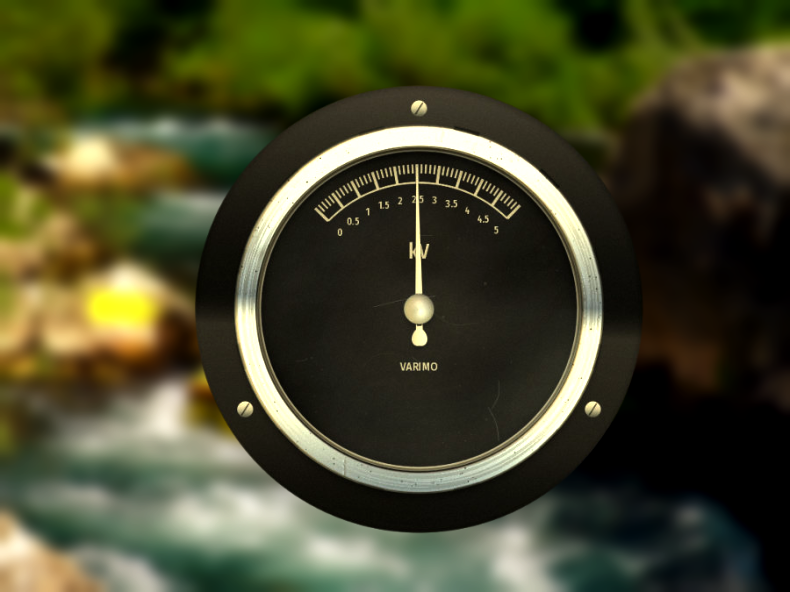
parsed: kV 2.5
